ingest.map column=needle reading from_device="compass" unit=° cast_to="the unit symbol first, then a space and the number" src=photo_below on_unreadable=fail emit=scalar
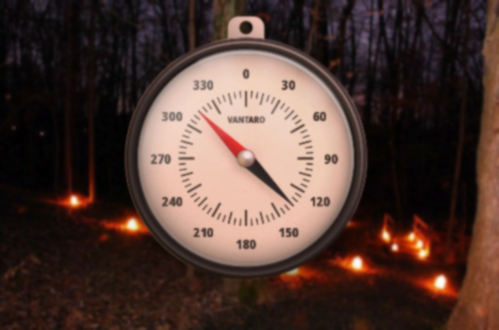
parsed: ° 315
